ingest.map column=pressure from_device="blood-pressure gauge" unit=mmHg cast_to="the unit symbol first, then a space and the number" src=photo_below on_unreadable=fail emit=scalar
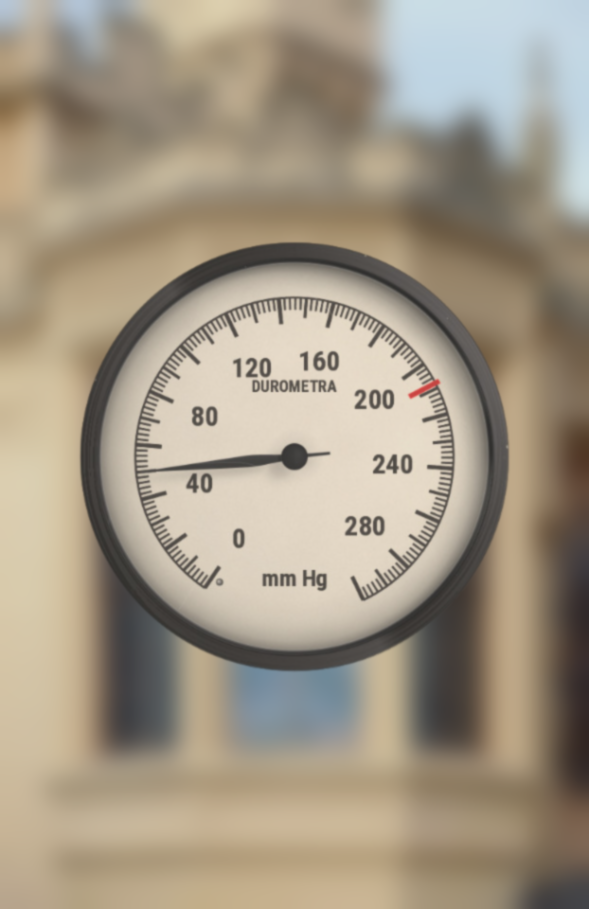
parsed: mmHg 50
